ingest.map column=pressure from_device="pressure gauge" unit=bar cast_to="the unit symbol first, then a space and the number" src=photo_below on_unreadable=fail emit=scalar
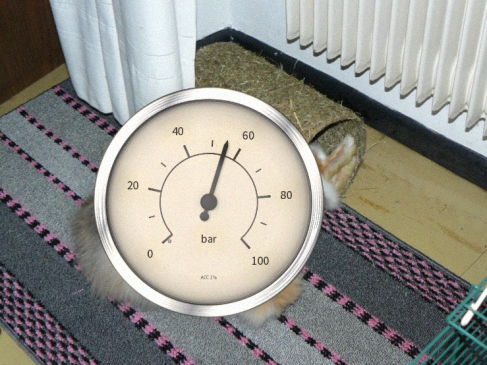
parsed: bar 55
